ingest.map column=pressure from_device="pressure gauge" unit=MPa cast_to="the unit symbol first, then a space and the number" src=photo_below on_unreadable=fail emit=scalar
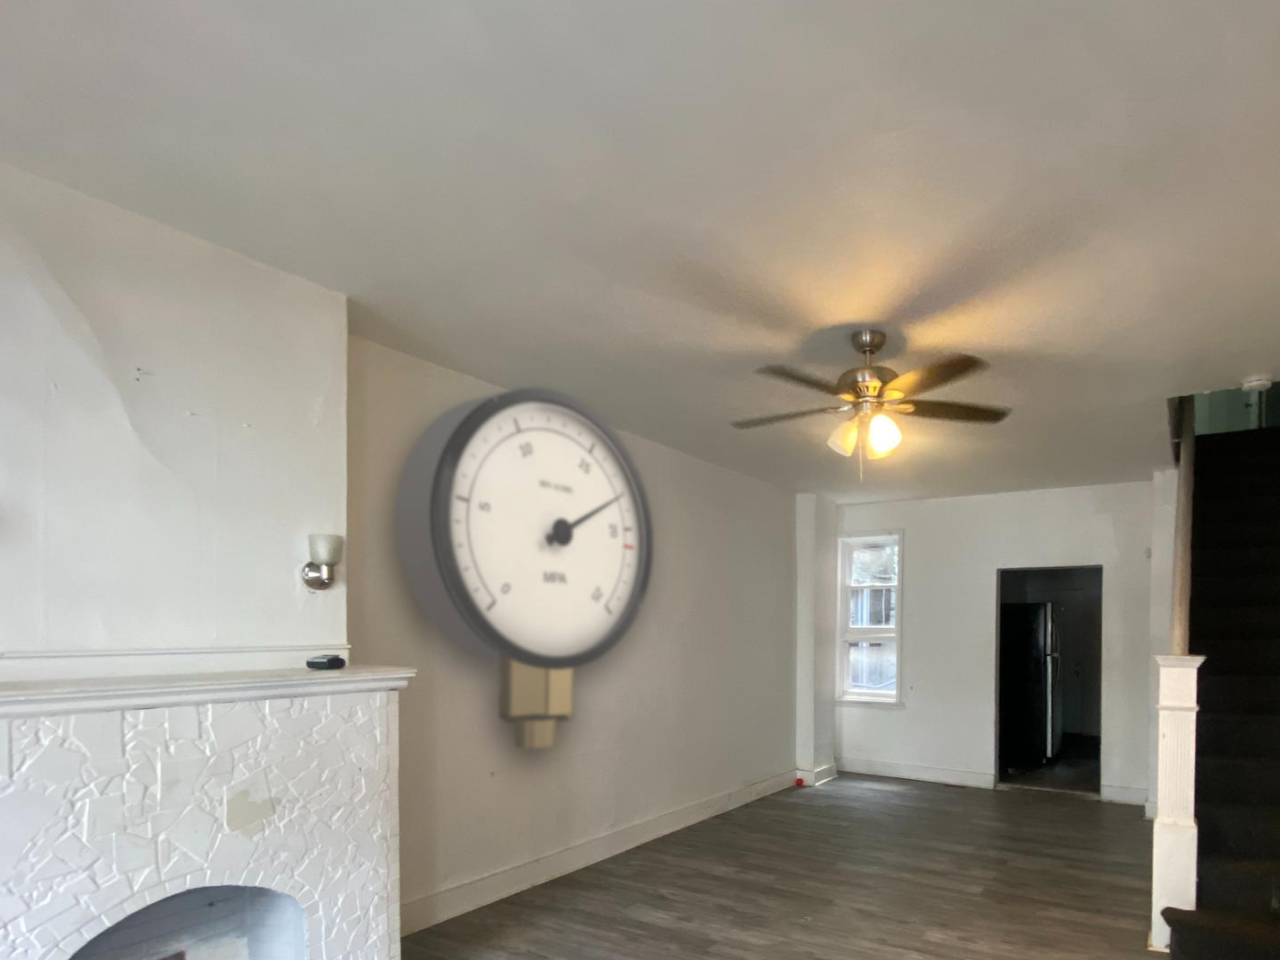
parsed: MPa 18
